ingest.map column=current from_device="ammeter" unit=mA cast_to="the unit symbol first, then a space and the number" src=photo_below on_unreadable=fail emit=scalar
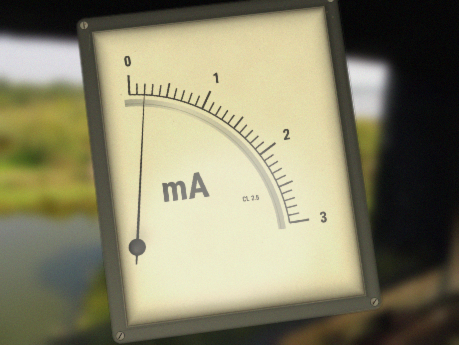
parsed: mA 0.2
